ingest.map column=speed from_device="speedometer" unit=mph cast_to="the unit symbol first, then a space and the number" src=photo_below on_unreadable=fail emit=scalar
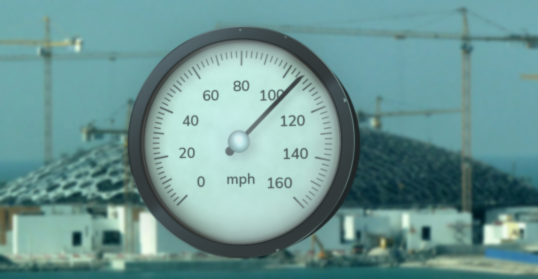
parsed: mph 106
